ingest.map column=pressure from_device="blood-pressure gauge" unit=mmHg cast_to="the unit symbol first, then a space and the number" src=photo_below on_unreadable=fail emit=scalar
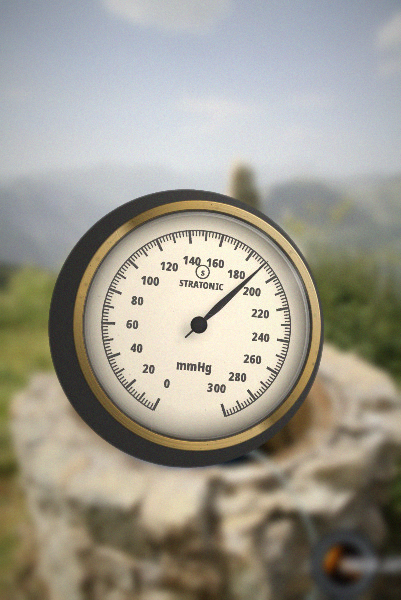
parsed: mmHg 190
